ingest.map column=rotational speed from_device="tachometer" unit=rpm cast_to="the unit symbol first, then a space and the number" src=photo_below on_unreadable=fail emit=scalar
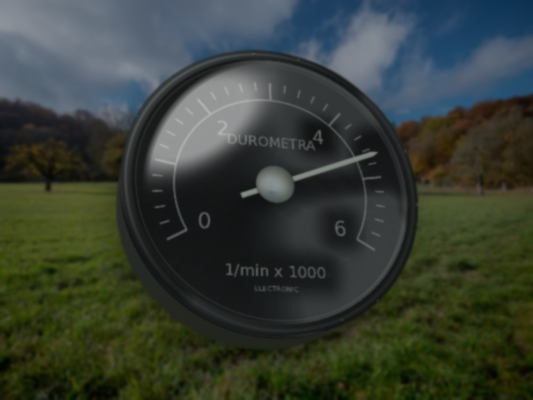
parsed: rpm 4700
